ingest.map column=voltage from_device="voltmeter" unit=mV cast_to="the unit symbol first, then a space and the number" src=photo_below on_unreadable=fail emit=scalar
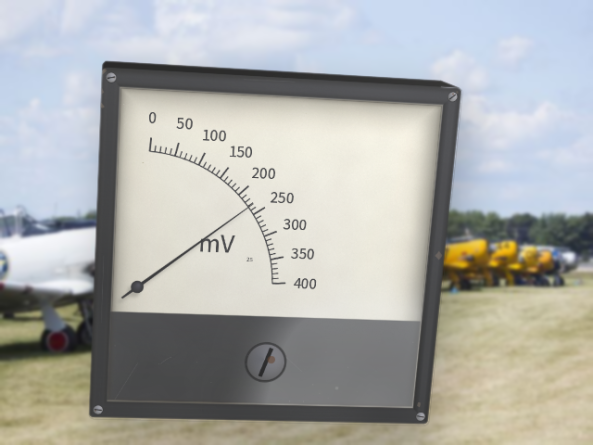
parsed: mV 230
